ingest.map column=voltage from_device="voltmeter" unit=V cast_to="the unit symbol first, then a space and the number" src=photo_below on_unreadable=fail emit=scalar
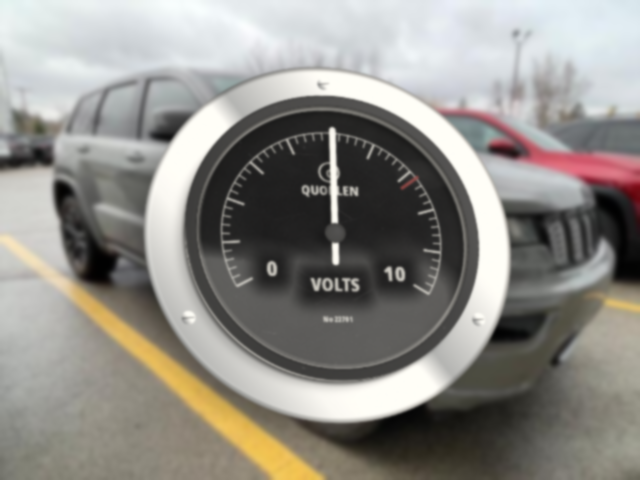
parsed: V 5
